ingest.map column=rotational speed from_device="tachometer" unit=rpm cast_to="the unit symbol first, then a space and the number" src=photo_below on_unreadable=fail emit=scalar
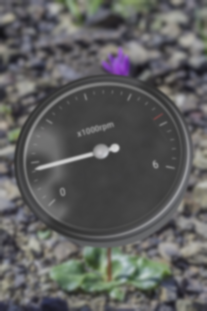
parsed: rpm 800
